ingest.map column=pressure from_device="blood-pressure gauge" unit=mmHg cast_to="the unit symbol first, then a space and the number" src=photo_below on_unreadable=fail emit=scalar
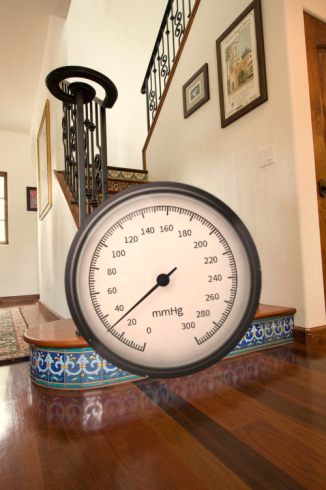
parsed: mmHg 30
